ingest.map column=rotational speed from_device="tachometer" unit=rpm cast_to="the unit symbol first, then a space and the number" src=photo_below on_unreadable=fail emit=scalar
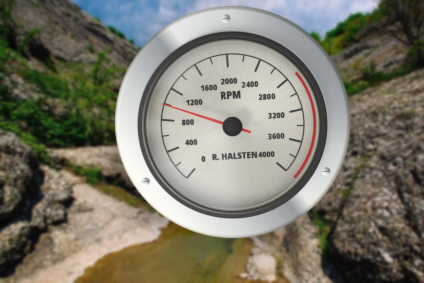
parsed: rpm 1000
